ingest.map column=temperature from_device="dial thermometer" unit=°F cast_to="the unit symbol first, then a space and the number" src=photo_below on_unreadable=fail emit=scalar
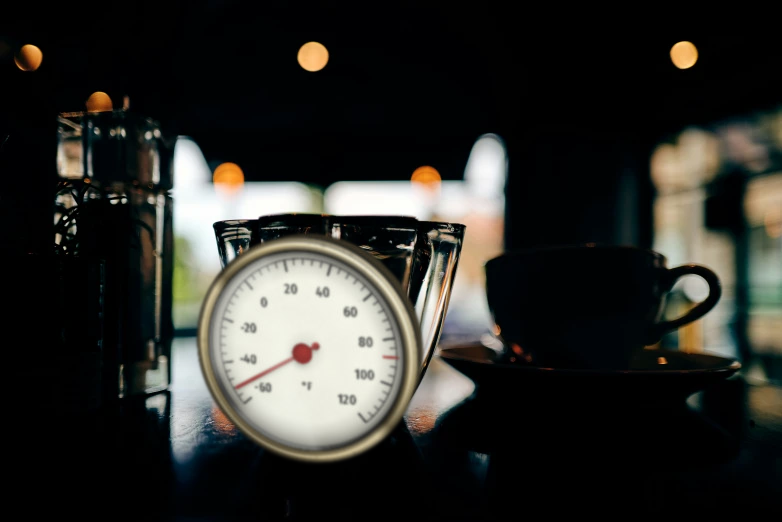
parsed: °F -52
